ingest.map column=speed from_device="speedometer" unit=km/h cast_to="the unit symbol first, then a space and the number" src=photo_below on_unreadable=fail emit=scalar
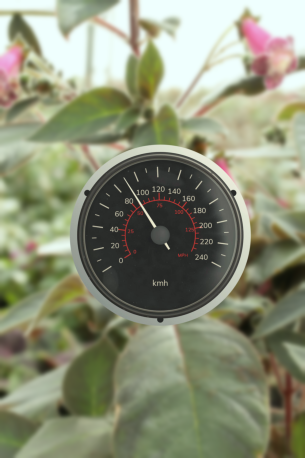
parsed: km/h 90
